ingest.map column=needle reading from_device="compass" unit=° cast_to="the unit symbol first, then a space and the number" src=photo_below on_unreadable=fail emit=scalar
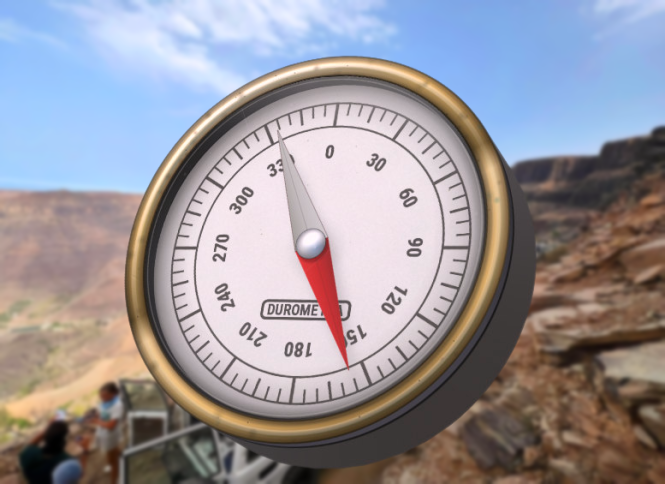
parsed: ° 155
